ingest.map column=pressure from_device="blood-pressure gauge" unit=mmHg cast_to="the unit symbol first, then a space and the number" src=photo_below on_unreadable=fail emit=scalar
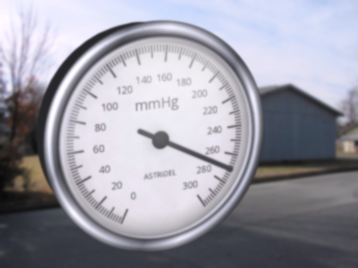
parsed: mmHg 270
